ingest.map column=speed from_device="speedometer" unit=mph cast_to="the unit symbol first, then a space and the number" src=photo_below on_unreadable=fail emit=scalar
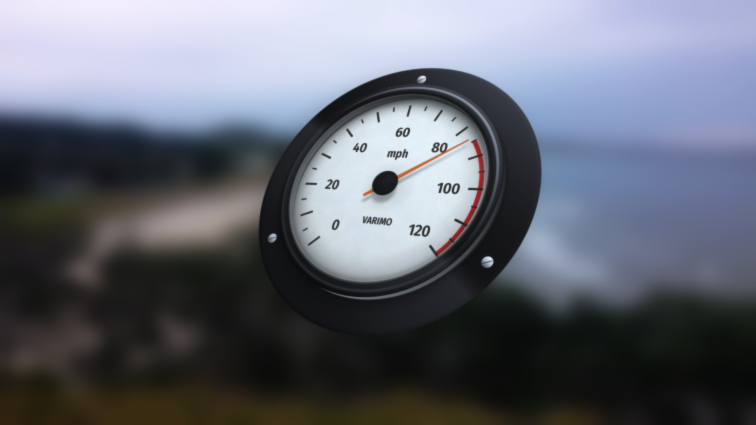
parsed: mph 85
